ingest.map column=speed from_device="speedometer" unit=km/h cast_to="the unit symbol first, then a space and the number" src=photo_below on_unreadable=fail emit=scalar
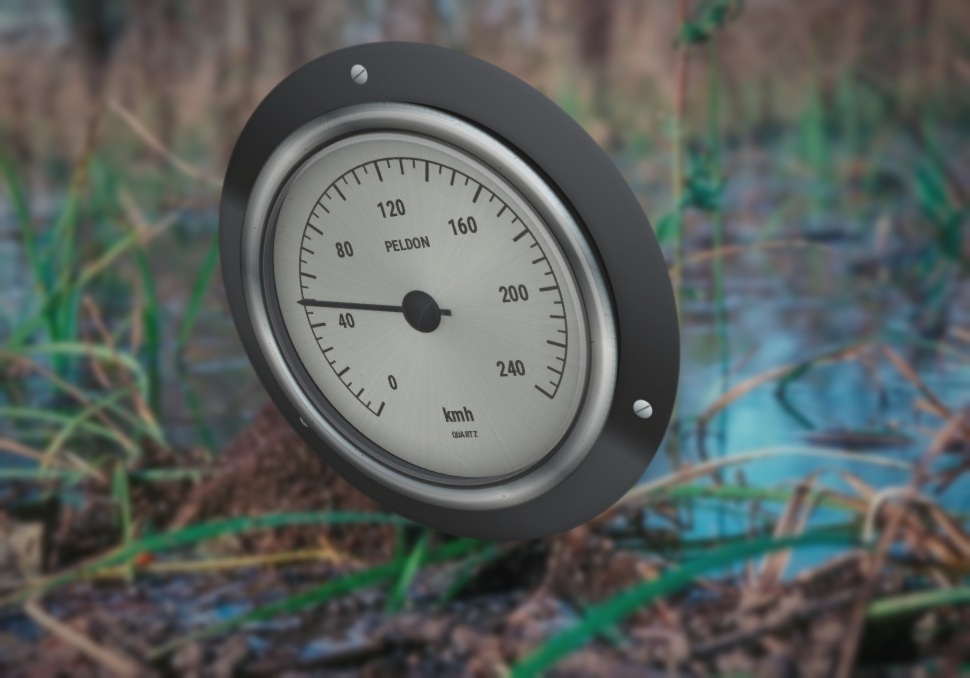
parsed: km/h 50
